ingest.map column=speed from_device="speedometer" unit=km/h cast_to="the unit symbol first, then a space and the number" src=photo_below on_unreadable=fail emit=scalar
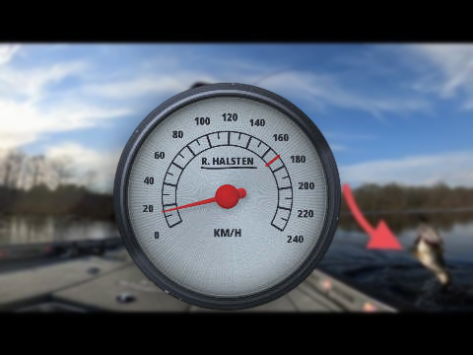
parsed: km/h 15
